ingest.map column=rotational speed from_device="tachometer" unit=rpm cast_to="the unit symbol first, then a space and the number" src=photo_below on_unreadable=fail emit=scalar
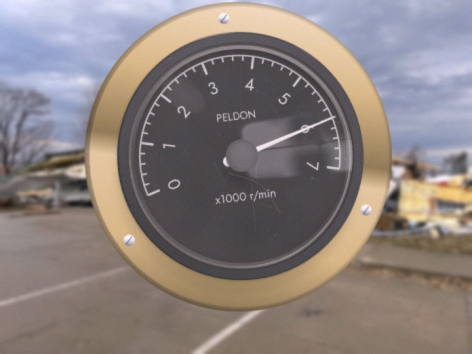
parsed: rpm 6000
